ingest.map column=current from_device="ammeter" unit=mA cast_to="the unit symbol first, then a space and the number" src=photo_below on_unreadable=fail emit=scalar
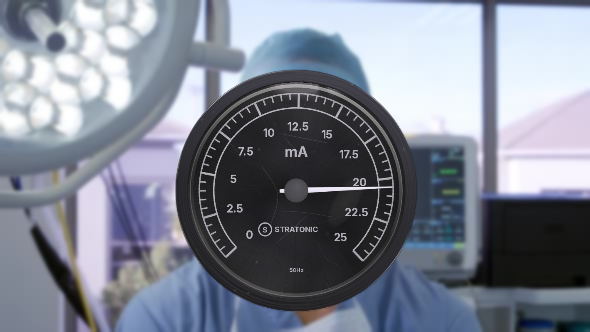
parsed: mA 20.5
